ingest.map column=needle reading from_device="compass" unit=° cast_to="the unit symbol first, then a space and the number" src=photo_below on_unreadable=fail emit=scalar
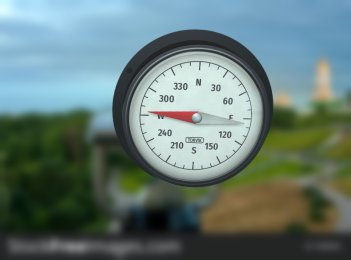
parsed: ° 275
